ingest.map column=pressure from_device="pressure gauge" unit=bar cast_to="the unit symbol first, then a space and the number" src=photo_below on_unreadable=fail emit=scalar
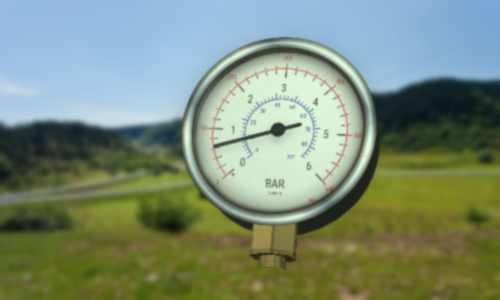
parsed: bar 0.6
